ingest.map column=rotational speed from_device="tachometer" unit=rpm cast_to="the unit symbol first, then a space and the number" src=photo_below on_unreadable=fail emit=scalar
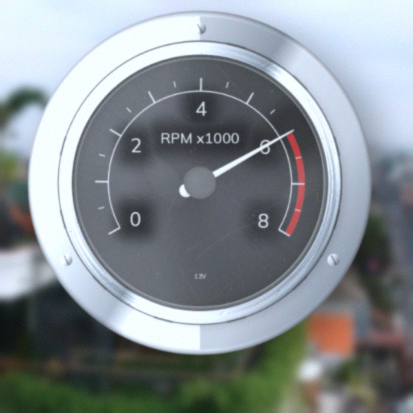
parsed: rpm 6000
